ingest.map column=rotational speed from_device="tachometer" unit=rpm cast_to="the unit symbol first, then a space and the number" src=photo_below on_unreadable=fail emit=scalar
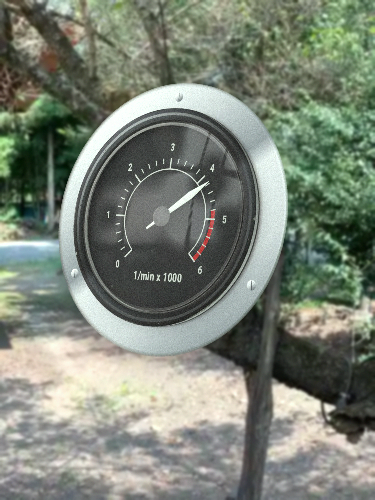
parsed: rpm 4200
